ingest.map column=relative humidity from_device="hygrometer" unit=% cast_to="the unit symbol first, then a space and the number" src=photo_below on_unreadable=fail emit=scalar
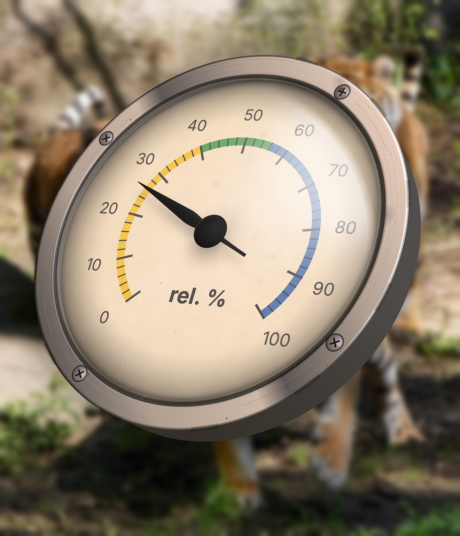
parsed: % 26
